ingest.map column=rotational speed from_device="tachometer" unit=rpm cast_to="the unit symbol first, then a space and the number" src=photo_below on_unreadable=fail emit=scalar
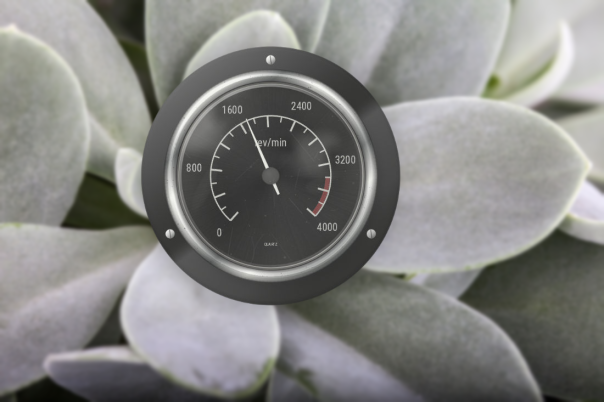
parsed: rpm 1700
